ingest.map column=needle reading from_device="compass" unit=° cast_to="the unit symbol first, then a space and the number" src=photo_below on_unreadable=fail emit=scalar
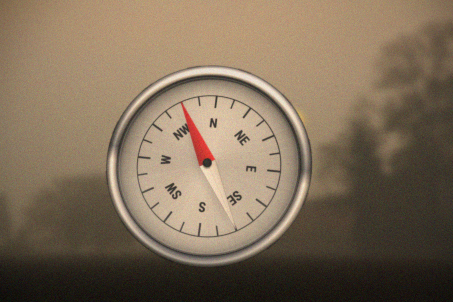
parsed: ° 330
